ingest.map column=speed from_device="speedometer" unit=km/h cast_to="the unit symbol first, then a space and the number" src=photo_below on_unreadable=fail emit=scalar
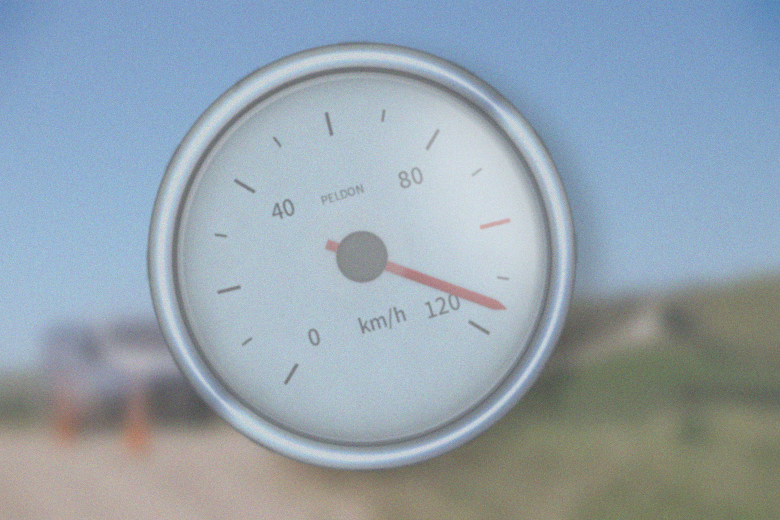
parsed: km/h 115
